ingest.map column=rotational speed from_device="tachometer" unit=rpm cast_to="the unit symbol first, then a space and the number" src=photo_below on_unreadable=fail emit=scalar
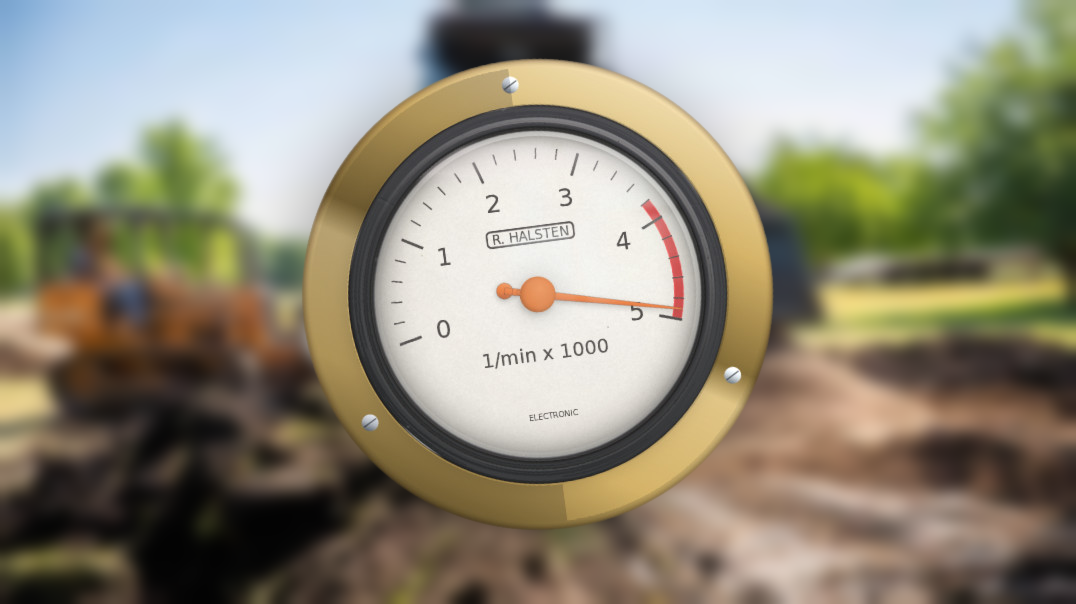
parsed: rpm 4900
